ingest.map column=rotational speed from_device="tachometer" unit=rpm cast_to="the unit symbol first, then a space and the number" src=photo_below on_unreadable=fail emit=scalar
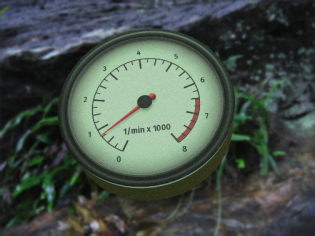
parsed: rpm 750
